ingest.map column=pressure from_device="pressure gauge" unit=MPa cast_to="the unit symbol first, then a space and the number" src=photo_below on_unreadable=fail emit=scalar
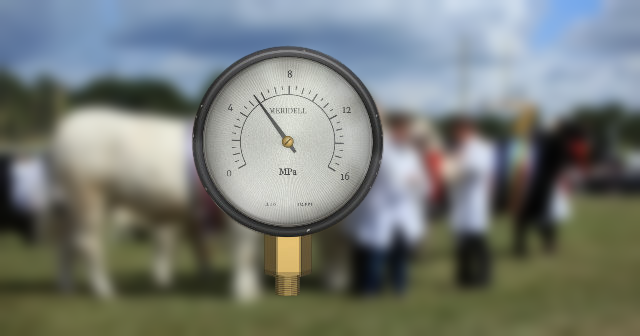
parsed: MPa 5.5
